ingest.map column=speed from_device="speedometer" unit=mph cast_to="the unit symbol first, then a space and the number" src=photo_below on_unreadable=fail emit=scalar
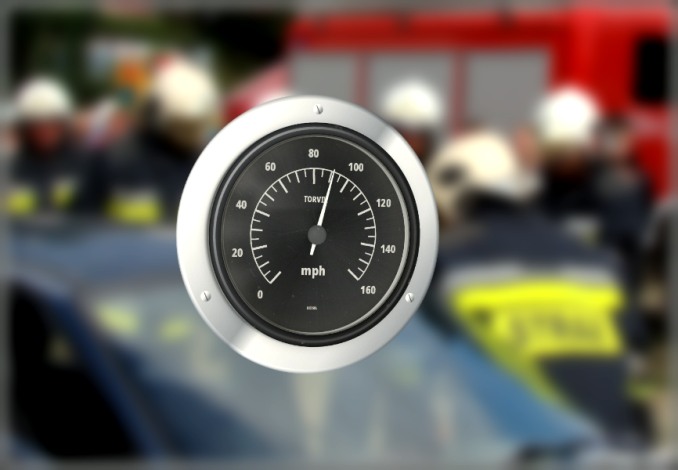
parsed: mph 90
